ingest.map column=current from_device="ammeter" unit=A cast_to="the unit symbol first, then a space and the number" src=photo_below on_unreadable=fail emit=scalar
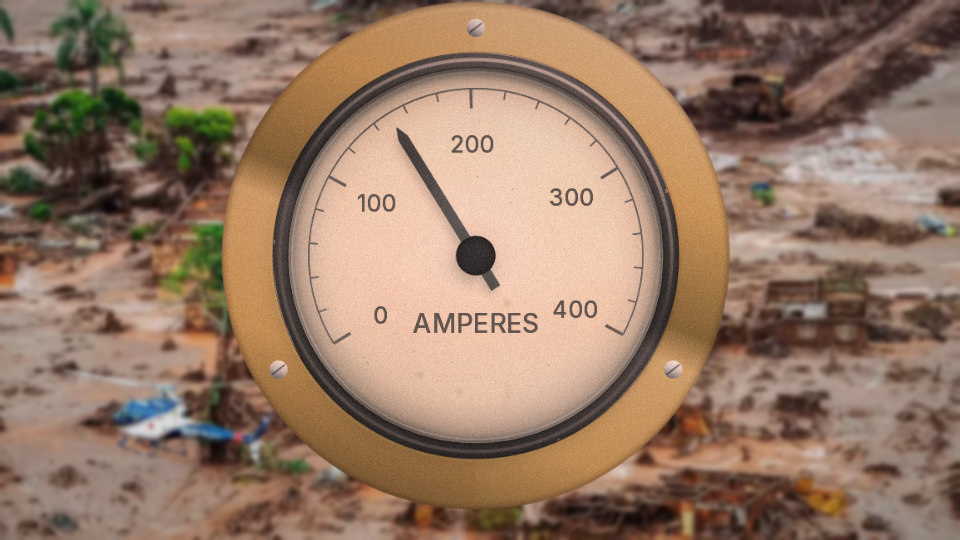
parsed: A 150
